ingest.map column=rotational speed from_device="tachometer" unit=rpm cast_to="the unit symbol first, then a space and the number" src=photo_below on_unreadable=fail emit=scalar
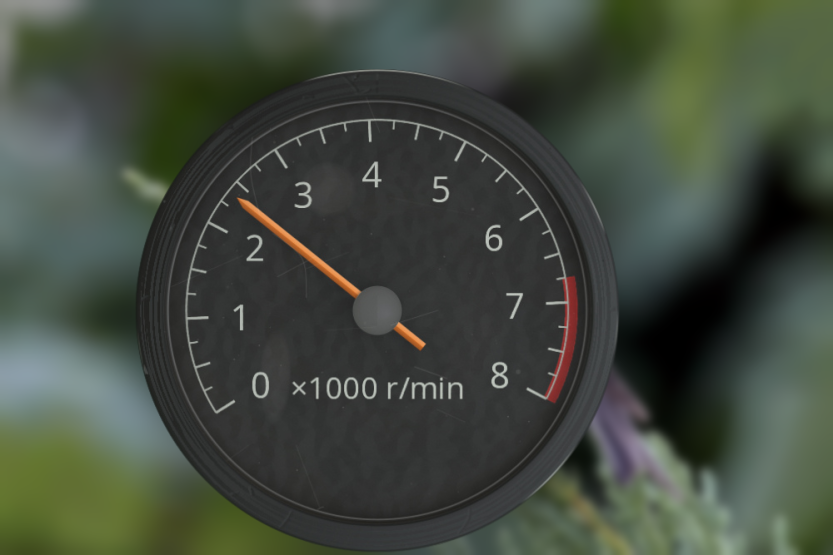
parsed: rpm 2375
